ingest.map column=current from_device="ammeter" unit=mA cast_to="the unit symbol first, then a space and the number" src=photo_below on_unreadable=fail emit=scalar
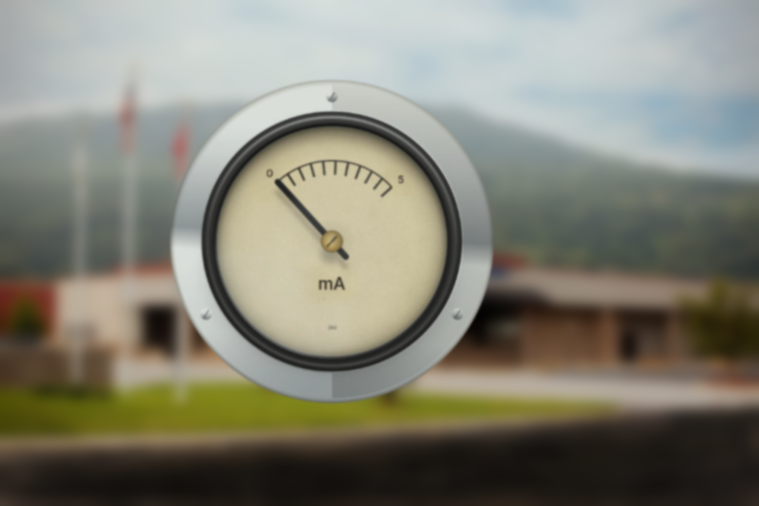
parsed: mA 0
